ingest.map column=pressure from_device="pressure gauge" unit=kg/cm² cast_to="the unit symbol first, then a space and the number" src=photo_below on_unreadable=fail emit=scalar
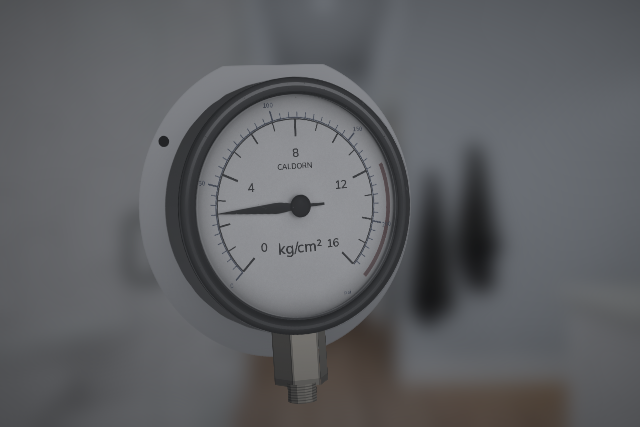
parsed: kg/cm² 2.5
